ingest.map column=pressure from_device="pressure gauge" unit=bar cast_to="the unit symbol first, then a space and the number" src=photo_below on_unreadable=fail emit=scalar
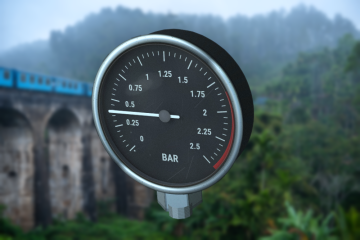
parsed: bar 0.4
